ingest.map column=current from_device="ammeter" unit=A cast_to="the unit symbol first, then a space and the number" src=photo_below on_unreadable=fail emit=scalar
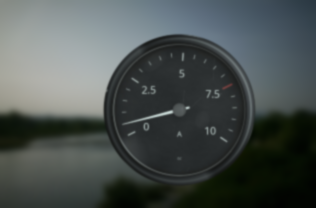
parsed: A 0.5
